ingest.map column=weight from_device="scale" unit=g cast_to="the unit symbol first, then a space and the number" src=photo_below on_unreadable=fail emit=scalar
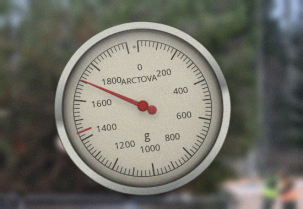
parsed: g 1700
